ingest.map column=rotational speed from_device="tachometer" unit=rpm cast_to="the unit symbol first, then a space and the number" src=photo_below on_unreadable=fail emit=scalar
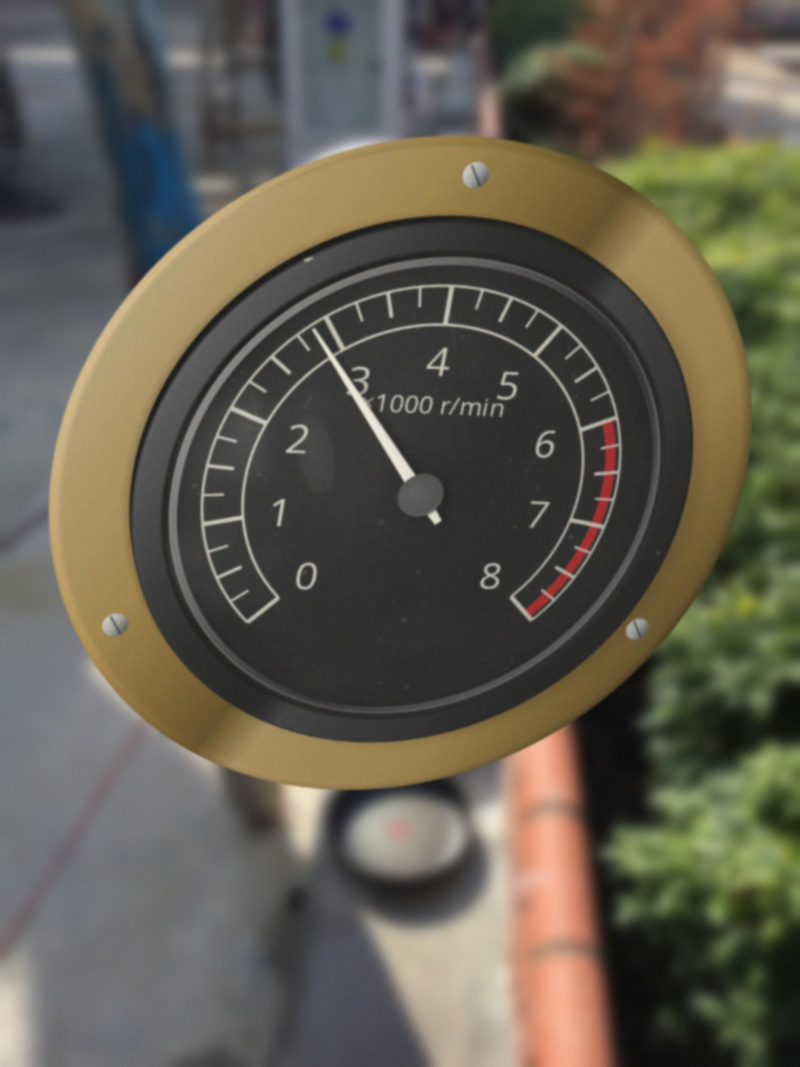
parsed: rpm 2875
